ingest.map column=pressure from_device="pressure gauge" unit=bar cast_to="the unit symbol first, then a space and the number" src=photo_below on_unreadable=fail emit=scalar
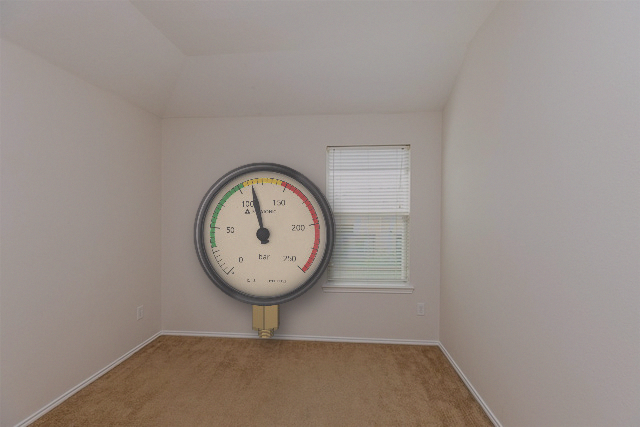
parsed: bar 115
